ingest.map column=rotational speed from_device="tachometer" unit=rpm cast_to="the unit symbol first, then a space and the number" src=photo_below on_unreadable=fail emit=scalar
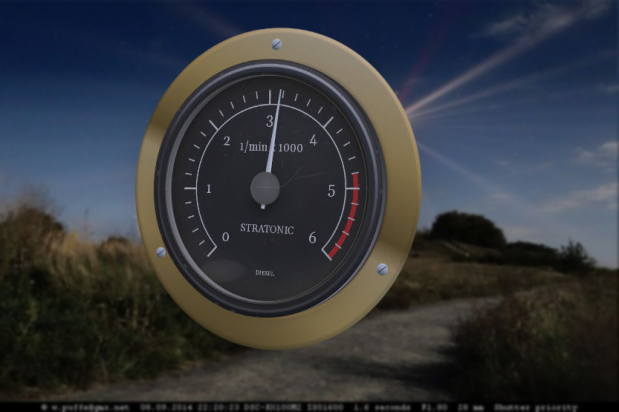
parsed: rpm 3200
